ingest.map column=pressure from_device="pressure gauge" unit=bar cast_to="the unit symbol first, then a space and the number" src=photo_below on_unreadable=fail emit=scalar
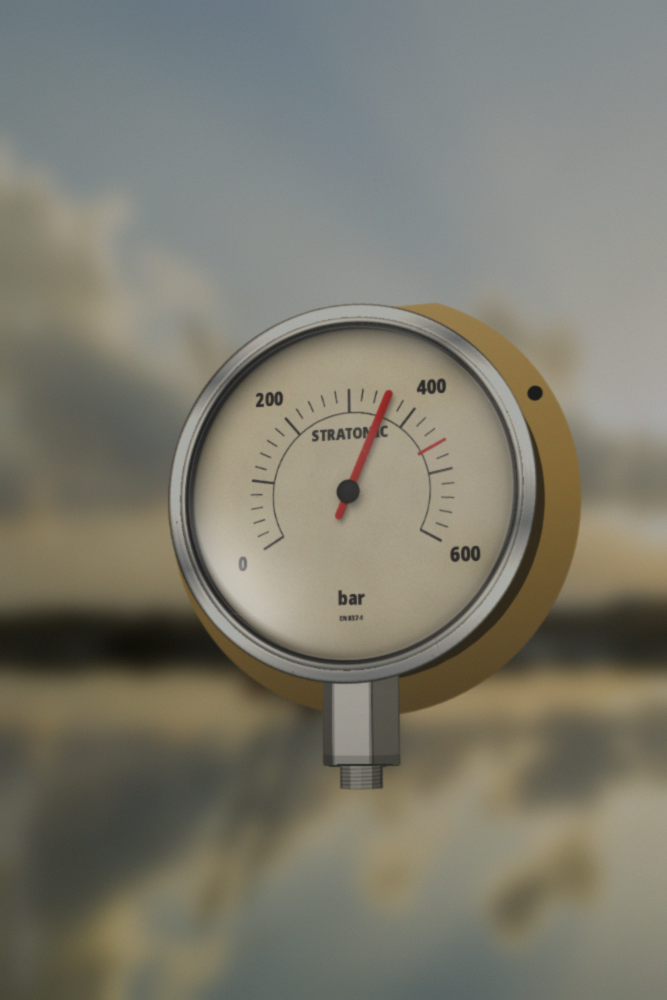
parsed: bar 360
